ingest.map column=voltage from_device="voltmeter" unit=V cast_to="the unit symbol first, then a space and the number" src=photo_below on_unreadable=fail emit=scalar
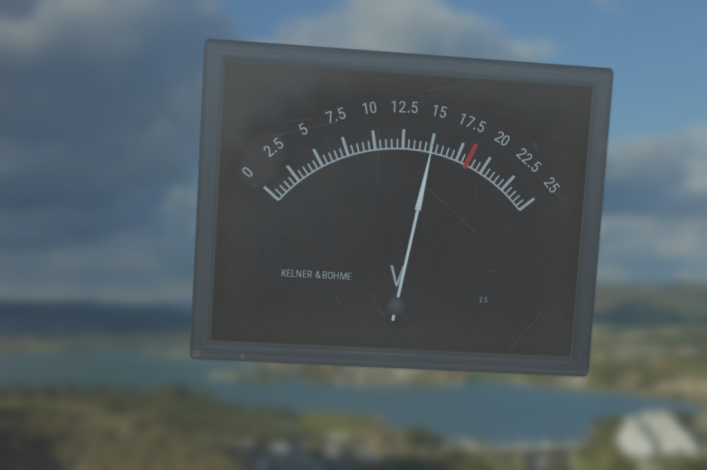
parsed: V 15
